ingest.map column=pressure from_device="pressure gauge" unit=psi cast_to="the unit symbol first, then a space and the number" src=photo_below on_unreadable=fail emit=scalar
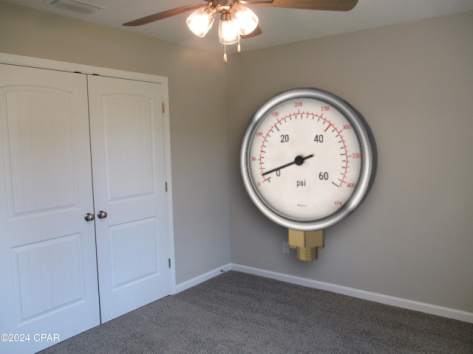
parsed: psi 2
